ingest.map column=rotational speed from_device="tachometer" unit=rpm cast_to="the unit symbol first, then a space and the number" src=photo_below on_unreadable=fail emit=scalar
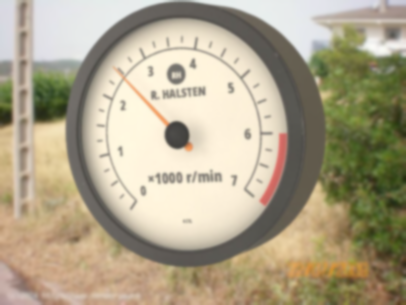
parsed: rpm 2500
